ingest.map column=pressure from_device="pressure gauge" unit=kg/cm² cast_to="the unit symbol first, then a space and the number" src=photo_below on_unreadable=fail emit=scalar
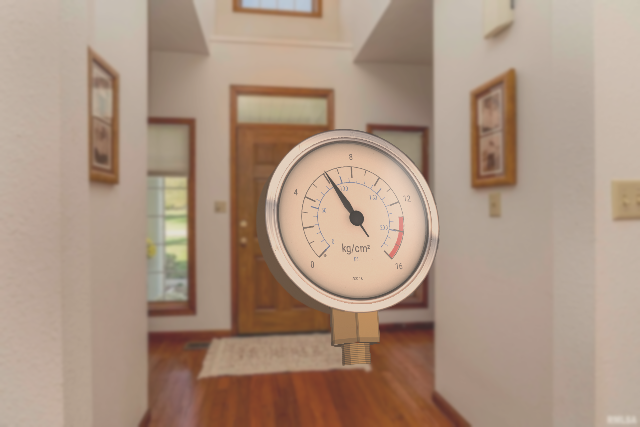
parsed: kg/cm² 6
